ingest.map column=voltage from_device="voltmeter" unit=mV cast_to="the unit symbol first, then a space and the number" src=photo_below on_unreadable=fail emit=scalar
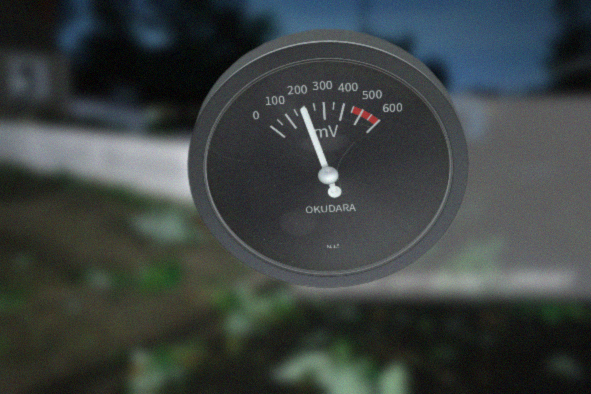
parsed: mV 200
